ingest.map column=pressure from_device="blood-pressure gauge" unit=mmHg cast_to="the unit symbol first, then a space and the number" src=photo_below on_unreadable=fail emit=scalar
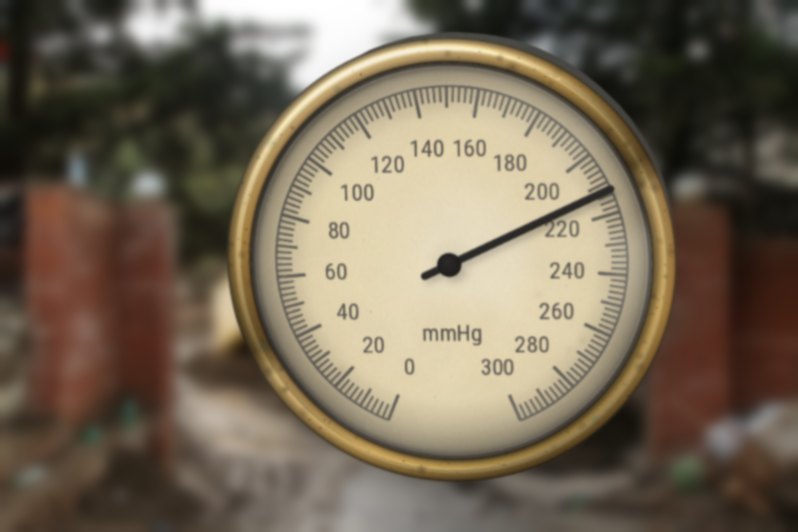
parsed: mmHg 212
